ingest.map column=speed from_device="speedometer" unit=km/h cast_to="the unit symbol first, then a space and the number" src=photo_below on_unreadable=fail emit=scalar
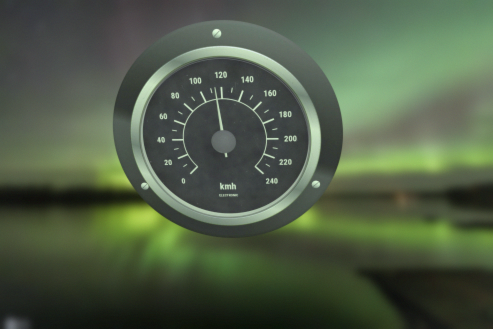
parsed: km/h 115
